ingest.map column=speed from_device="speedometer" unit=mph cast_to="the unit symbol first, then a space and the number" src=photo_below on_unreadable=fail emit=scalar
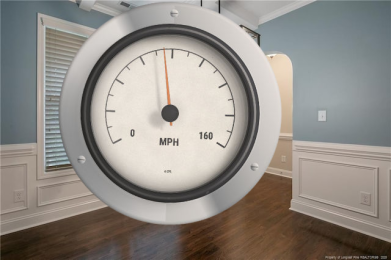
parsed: mph 75
